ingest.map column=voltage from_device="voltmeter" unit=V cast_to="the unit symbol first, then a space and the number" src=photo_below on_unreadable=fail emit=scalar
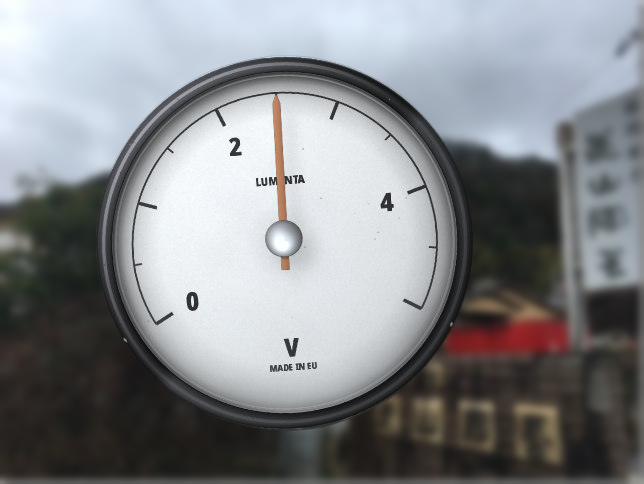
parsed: V 2.5
